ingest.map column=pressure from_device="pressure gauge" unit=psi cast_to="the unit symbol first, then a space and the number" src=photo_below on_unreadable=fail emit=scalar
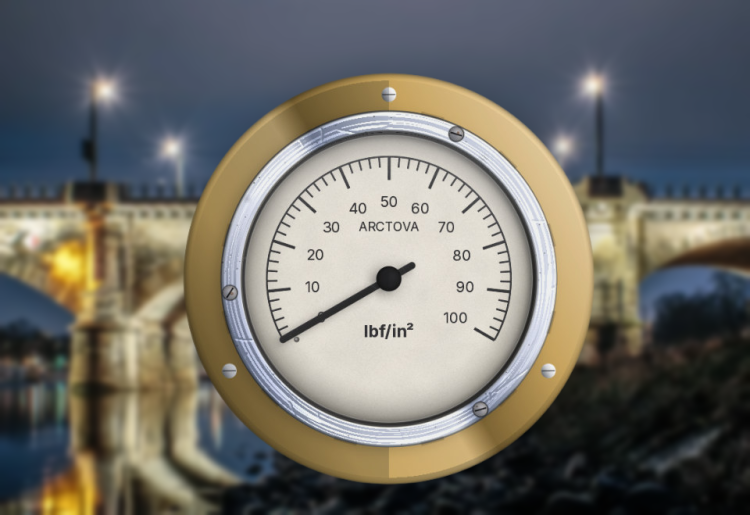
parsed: psi 0
